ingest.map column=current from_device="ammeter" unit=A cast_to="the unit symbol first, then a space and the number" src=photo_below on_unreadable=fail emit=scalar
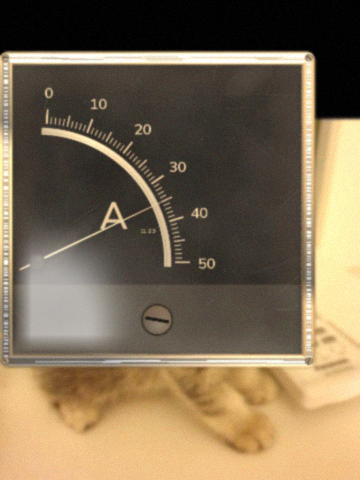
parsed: A 35
